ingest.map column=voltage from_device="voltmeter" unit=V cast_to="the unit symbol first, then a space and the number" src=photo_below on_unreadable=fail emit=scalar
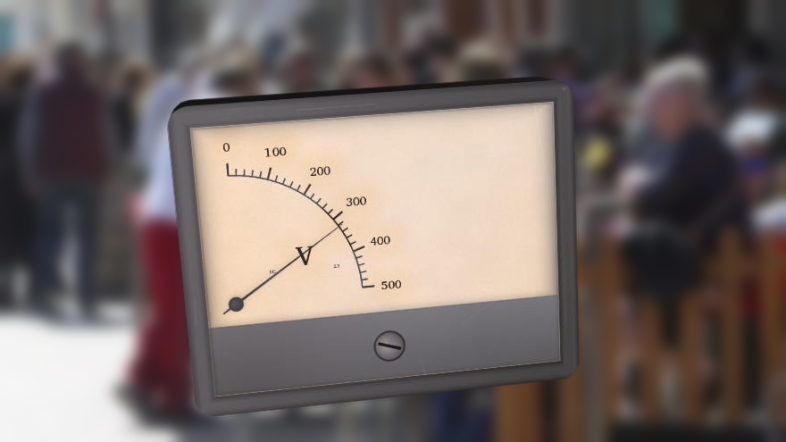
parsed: V 320
